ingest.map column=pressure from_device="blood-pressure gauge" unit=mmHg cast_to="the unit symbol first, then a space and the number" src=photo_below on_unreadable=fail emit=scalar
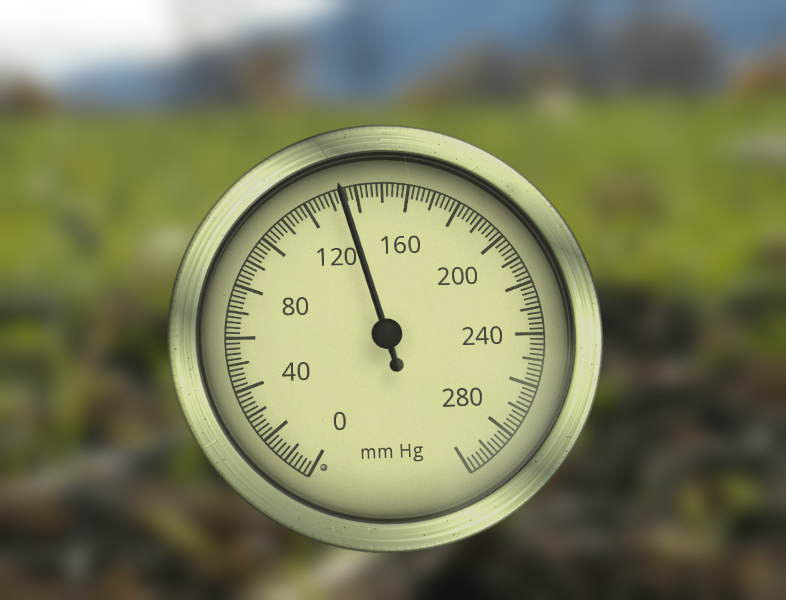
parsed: mmHg 134
